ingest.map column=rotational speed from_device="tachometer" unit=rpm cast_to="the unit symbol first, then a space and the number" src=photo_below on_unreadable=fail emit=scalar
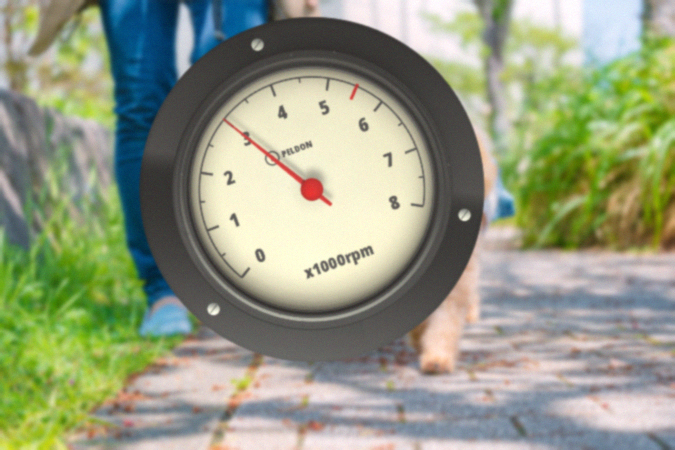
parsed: rpm 3000
